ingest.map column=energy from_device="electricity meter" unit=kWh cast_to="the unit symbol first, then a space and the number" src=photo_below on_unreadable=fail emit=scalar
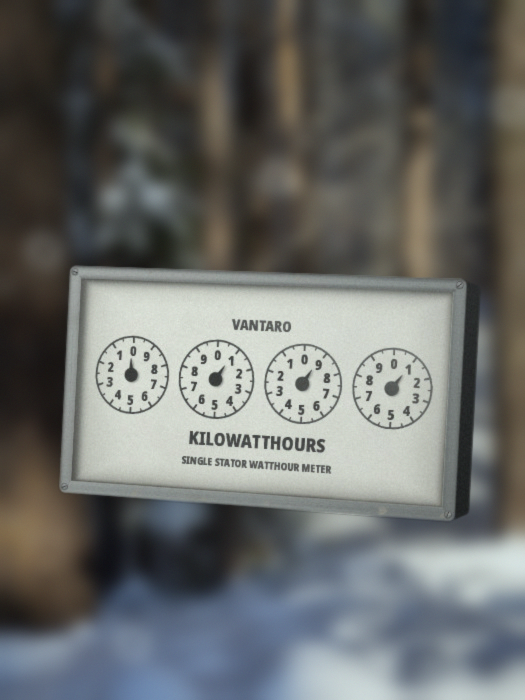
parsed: kWh 91
